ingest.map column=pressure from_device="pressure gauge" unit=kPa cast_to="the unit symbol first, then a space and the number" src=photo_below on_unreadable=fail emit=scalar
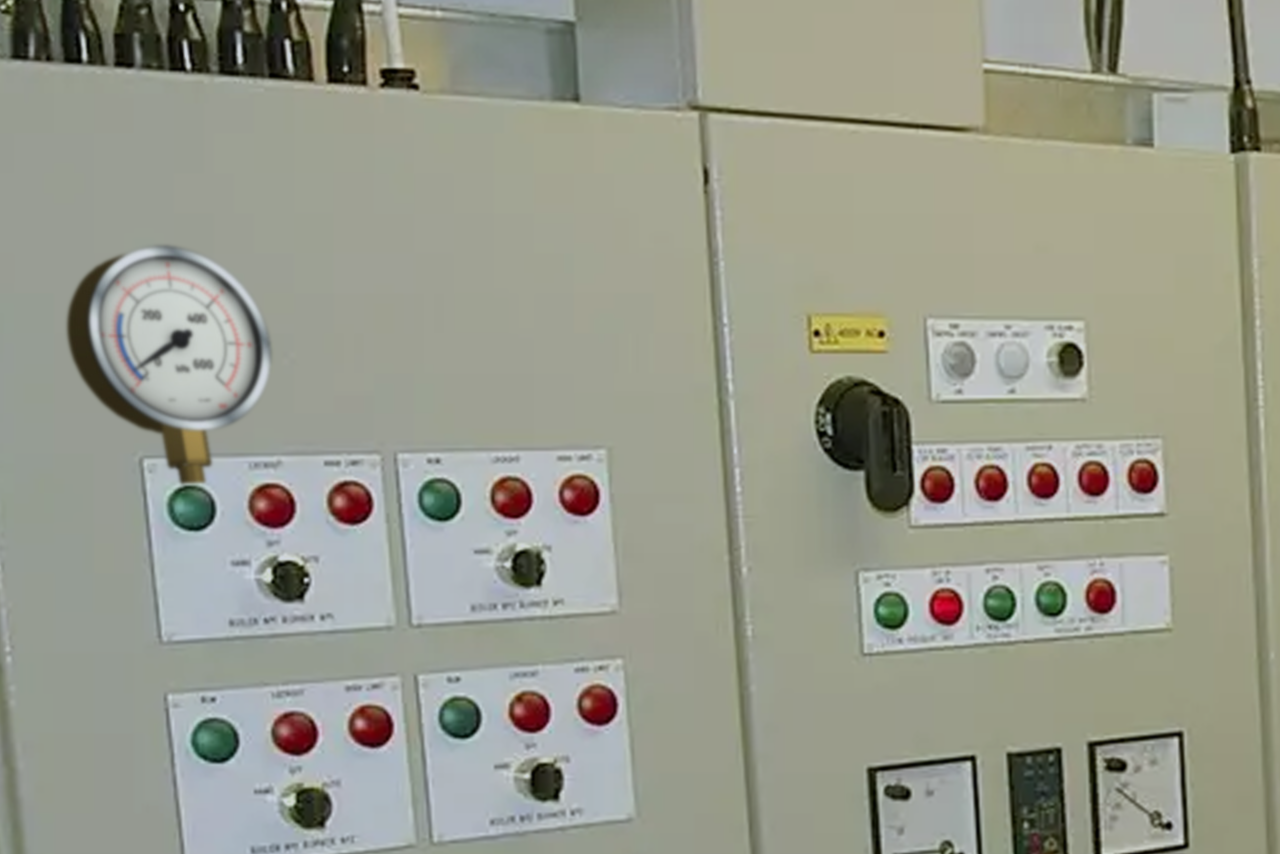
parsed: kPa 25
